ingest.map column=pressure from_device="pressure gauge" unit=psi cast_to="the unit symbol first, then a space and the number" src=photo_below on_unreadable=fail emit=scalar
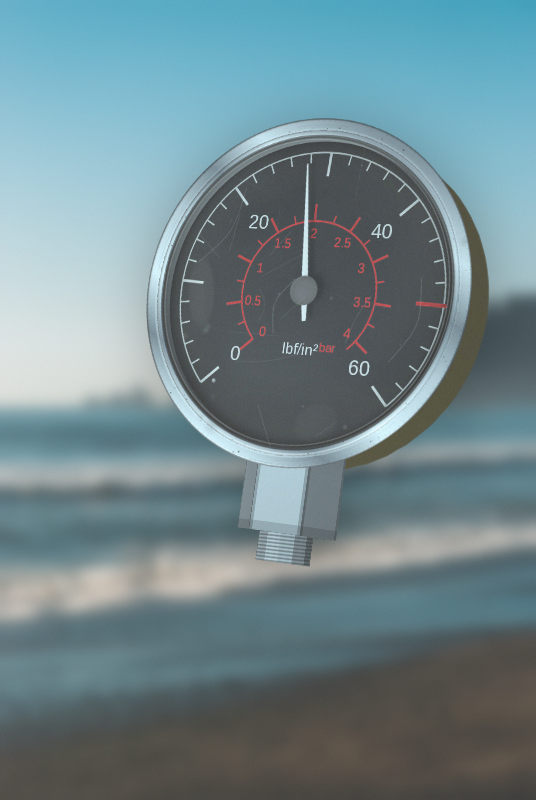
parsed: psi 28
